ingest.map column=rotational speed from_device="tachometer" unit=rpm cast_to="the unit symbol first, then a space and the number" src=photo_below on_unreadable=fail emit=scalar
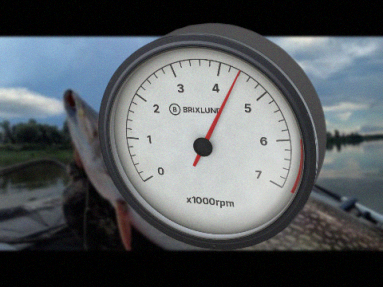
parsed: rpm 4400
